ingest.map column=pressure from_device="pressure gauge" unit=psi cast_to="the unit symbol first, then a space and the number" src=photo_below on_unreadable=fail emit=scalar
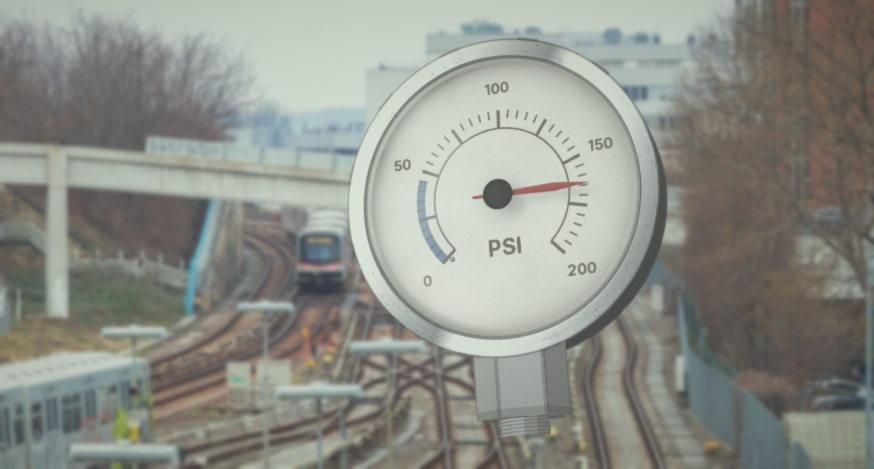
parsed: psi 165
